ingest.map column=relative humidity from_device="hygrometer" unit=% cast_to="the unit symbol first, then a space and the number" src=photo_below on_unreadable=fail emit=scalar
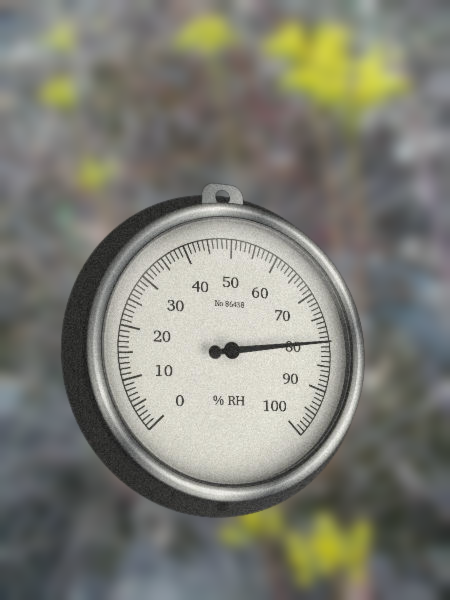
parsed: % 80
